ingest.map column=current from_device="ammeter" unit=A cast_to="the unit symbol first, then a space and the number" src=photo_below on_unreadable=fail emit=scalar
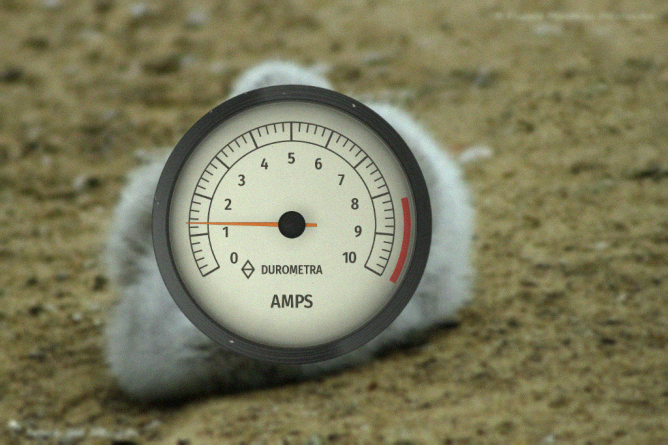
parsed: A 1.3
